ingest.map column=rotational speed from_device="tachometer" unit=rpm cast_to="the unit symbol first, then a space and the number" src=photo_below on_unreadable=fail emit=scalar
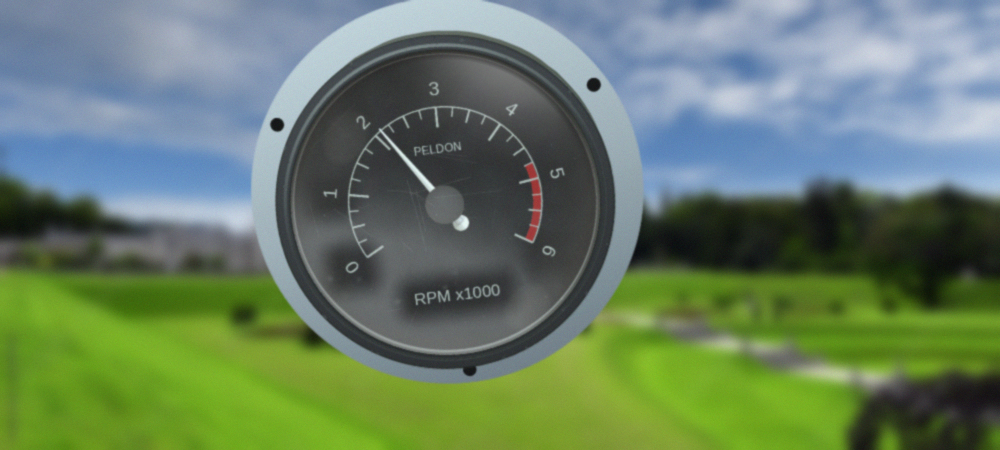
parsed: rpm 2125
